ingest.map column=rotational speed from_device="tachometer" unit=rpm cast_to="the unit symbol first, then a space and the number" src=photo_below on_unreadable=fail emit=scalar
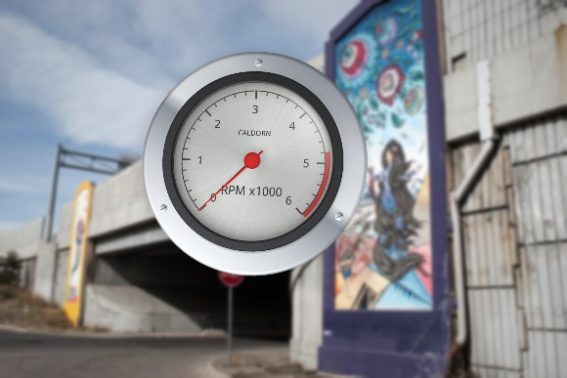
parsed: rpm 0
